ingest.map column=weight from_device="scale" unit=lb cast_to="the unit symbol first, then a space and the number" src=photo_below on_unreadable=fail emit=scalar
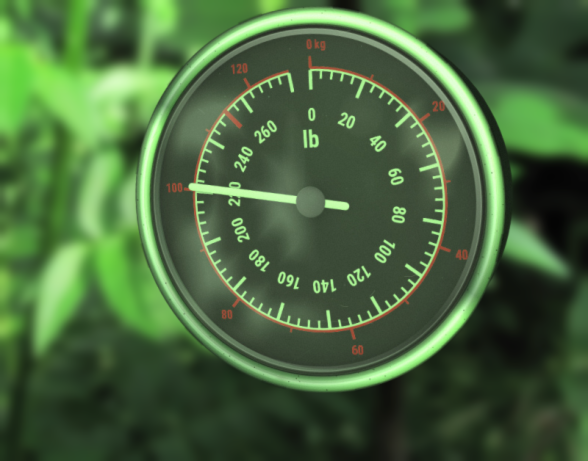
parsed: lb 222
